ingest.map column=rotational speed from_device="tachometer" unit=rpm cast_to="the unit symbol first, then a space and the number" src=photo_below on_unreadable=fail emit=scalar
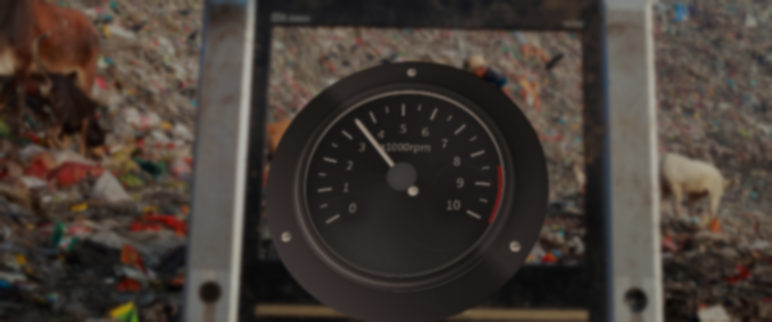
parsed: rpm 3500
